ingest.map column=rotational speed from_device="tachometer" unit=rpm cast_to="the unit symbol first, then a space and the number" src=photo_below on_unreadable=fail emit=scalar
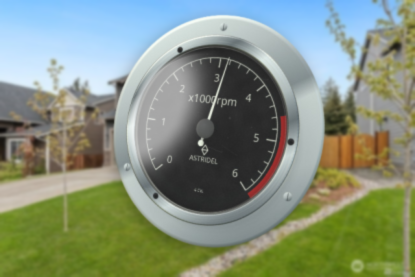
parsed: rpm 3200
